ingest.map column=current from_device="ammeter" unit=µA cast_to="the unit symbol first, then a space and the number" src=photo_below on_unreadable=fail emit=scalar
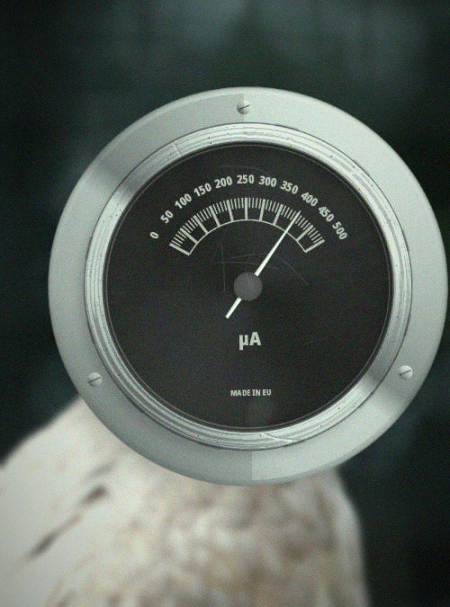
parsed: µA 400
